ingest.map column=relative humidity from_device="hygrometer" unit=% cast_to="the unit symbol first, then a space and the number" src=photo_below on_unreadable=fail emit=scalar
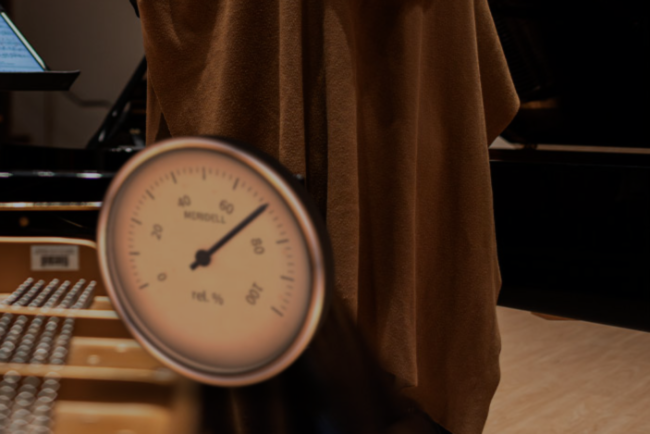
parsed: % 70
